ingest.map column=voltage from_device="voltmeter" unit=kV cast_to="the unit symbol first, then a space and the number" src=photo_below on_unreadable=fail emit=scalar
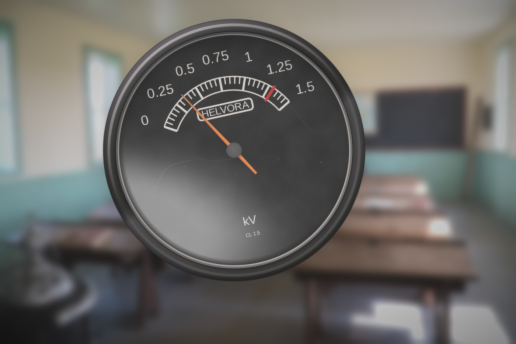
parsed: kV 0.35
